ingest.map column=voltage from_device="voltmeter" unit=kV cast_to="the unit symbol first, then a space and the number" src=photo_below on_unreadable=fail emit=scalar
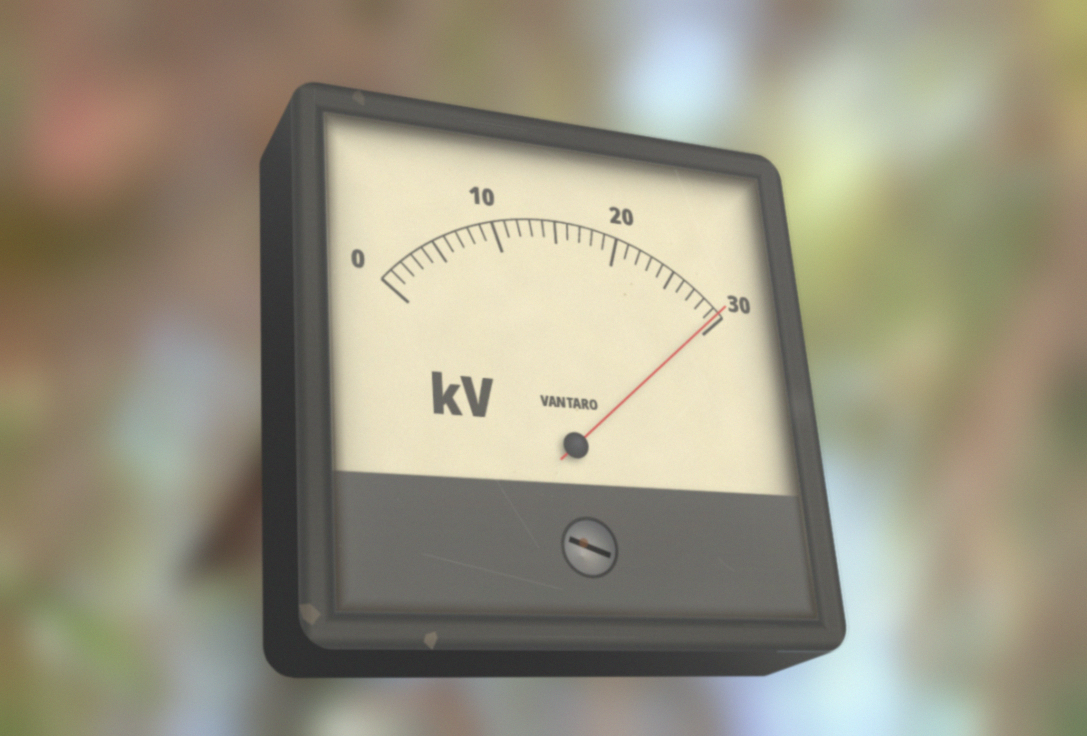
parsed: kV 29.5
